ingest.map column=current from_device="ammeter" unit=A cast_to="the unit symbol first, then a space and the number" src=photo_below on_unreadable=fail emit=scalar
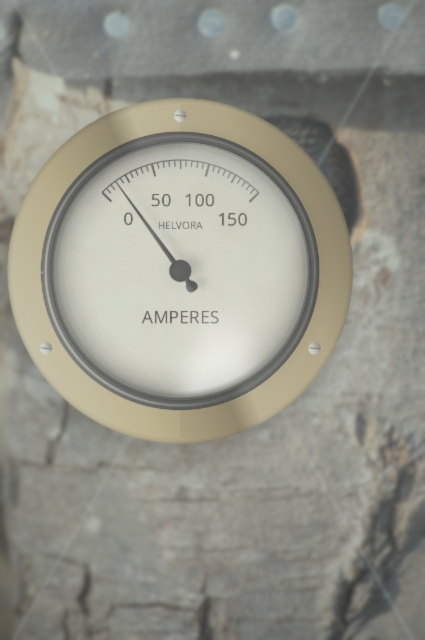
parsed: A 15
